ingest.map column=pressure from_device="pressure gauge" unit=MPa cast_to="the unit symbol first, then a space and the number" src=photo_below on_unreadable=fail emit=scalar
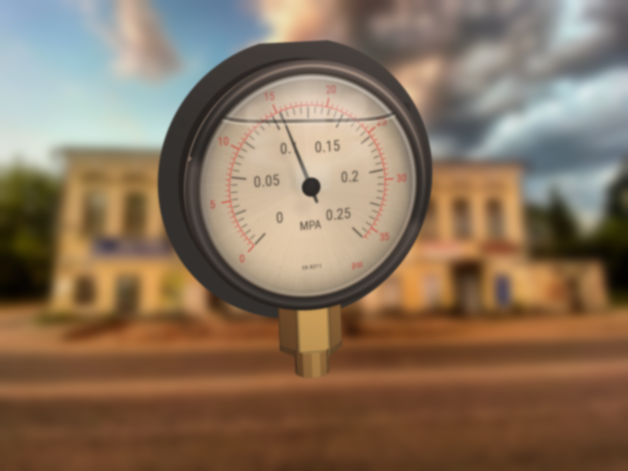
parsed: MPa 0.105
